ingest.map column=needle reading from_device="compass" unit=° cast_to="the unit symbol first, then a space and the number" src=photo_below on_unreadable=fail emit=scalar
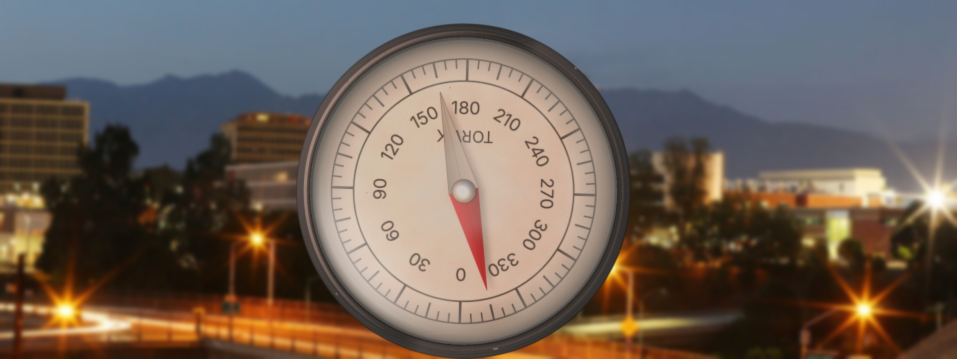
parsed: ° 345
